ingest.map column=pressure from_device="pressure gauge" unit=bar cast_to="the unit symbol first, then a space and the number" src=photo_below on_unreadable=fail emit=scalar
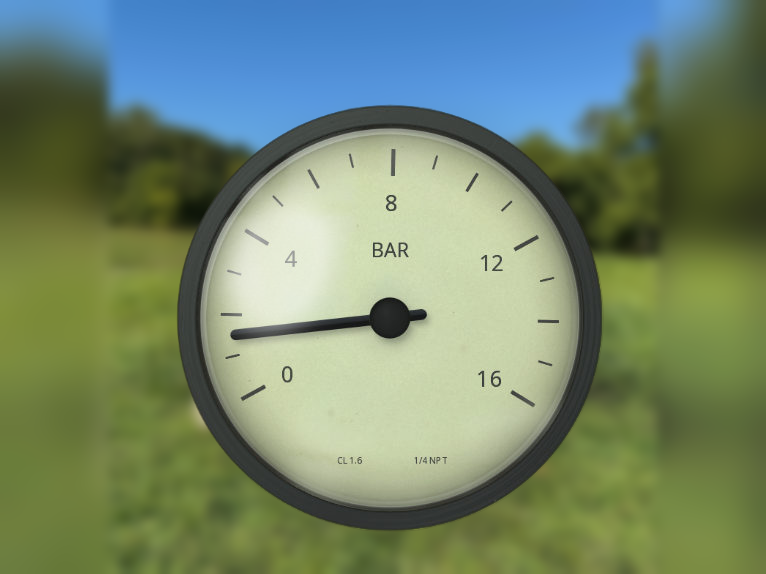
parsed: bar 1.5
